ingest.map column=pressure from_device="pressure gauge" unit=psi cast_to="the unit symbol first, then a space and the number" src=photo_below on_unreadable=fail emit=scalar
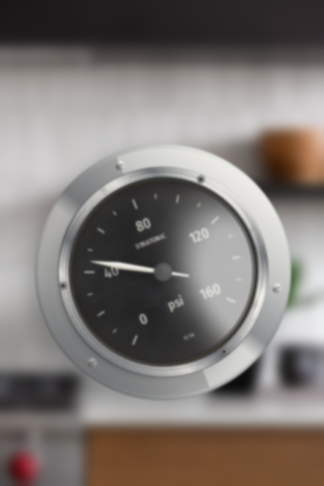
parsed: psi 45
